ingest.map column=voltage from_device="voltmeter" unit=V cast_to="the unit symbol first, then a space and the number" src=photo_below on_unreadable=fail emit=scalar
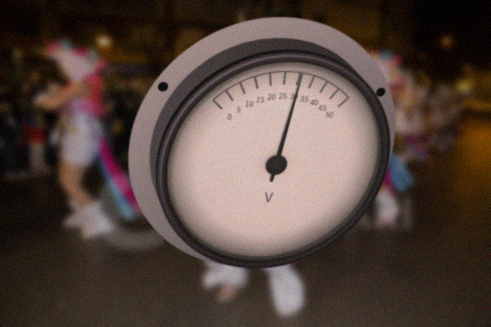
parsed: V 30
